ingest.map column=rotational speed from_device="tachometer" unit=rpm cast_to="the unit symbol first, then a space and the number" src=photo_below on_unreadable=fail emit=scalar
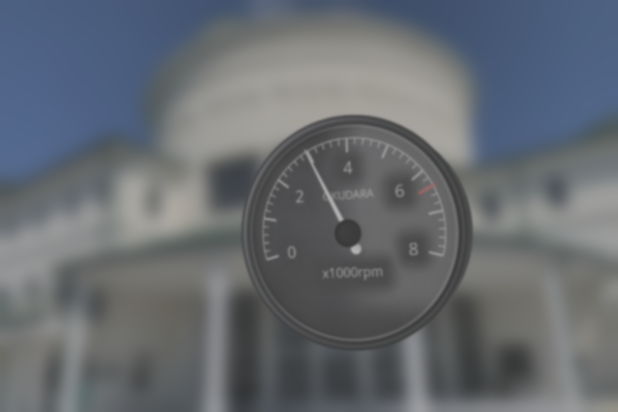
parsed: rpm 3000
